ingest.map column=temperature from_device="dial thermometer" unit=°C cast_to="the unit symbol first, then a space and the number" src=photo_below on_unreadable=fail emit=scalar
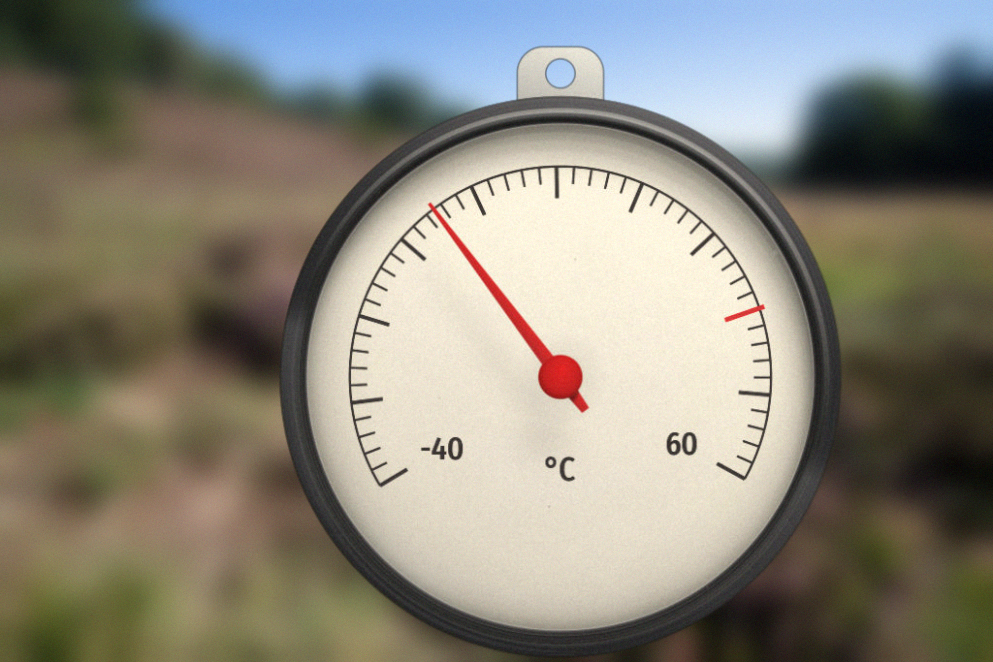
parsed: °C -5
